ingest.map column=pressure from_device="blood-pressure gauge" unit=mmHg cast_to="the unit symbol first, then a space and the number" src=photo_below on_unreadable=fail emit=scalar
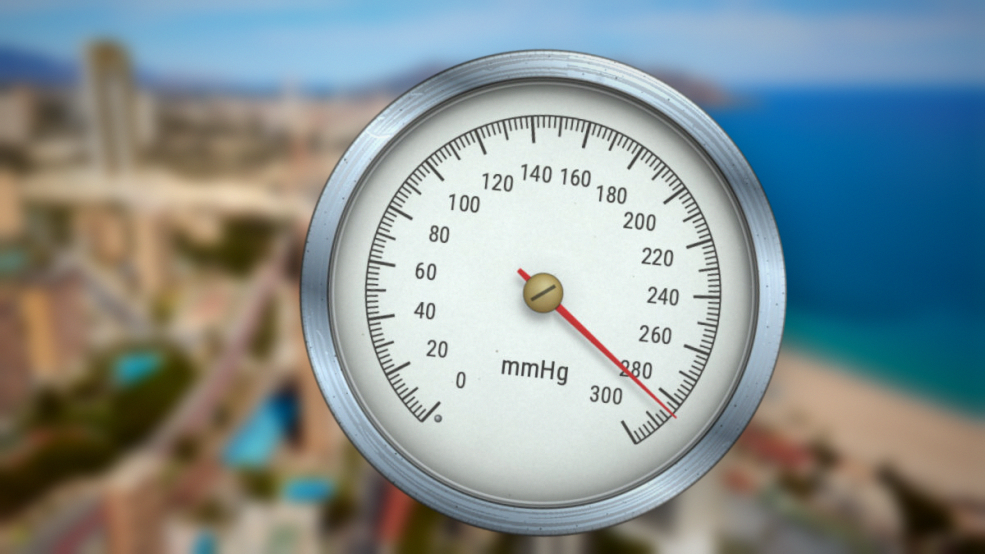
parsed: mmHg 284
